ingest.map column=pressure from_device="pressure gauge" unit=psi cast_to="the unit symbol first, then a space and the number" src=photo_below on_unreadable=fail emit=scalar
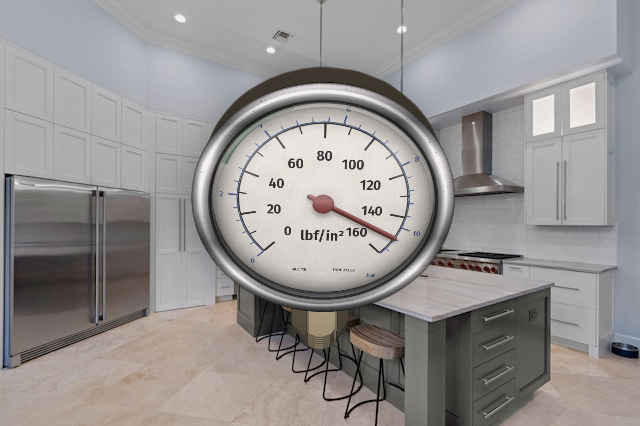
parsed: psi 150
